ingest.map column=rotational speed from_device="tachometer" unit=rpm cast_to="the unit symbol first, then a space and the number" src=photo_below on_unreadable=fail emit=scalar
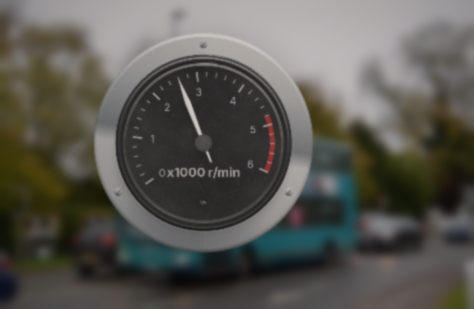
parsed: rpm 2600
